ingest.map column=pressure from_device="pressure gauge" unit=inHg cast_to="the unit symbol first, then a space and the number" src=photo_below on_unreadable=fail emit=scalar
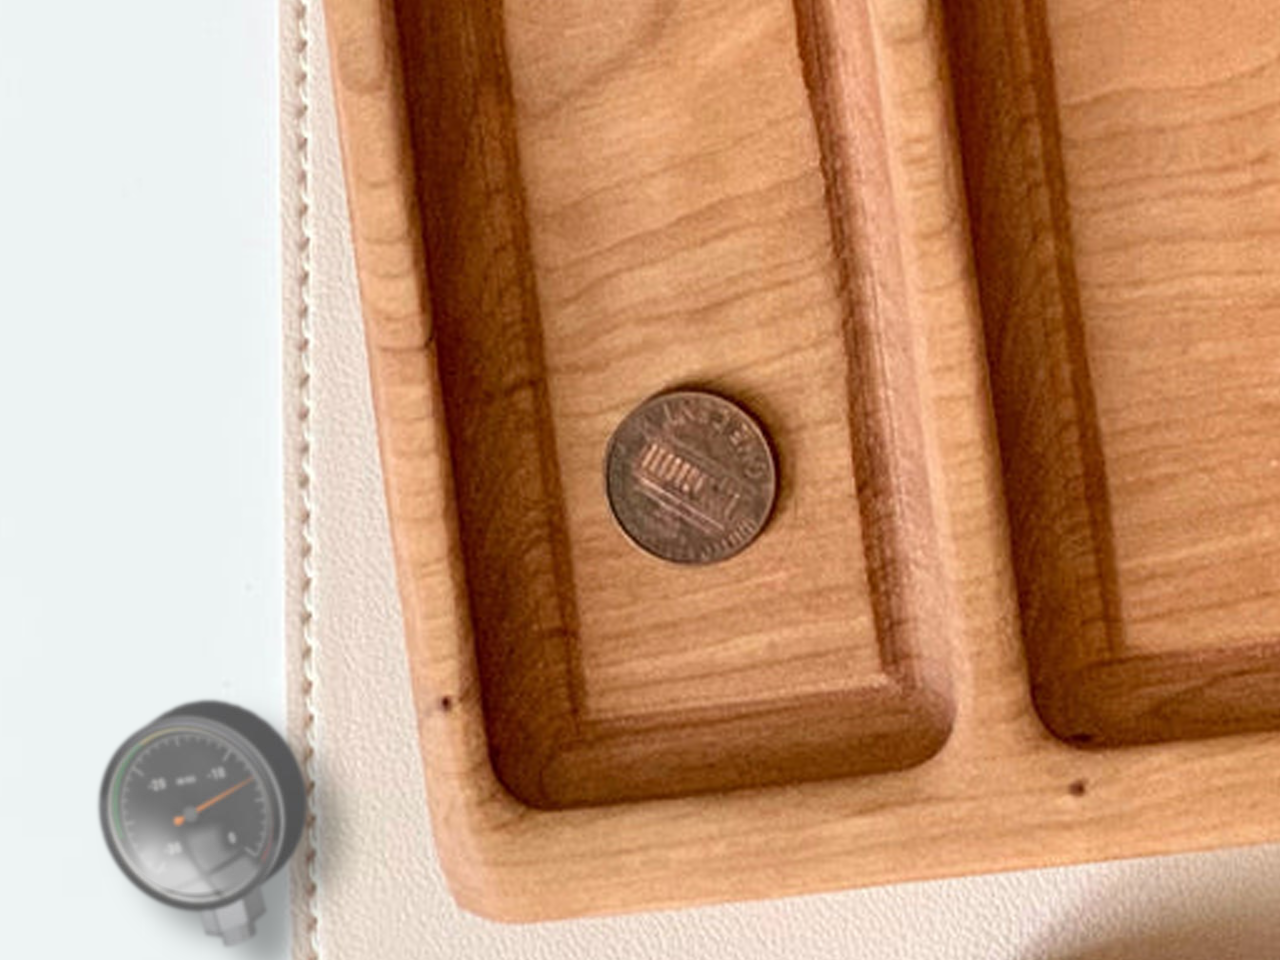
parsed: inHg -7
